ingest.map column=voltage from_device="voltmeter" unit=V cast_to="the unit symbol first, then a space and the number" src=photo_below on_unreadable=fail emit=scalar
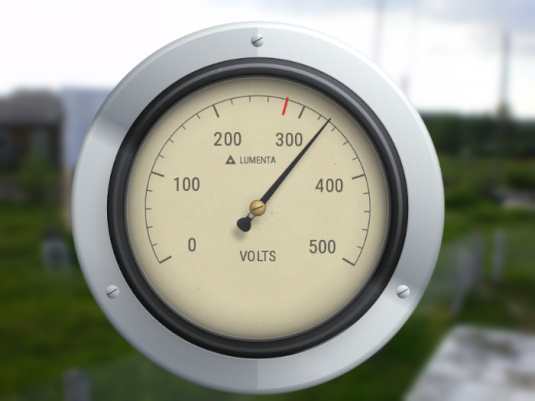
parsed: V 330
